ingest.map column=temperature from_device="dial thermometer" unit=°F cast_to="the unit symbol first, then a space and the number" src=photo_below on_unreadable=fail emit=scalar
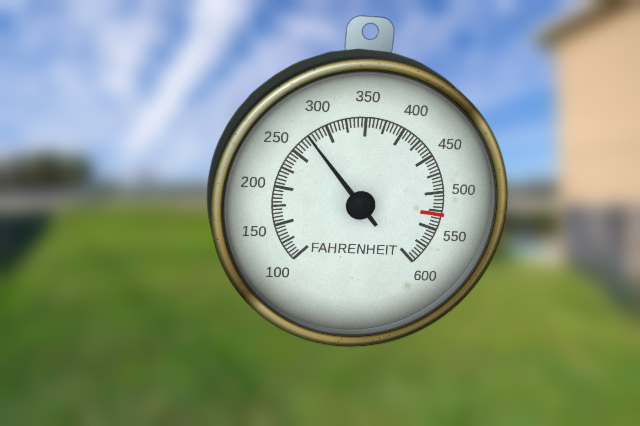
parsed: °F 275
